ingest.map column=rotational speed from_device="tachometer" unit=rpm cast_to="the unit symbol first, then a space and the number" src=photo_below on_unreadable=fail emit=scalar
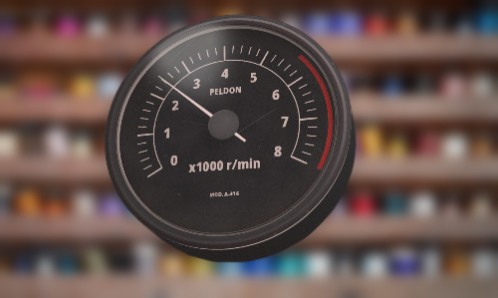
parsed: rpm 2400
